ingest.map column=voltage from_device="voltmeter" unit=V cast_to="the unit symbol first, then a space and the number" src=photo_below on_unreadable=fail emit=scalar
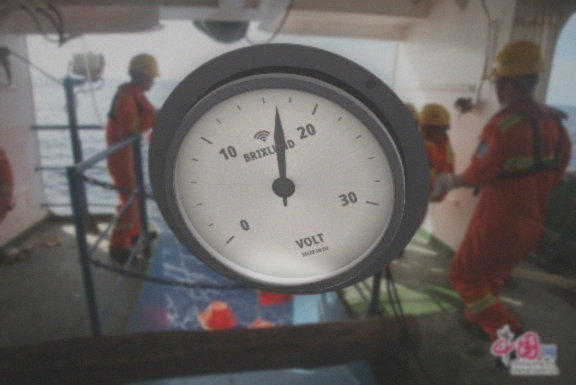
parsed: V 17
